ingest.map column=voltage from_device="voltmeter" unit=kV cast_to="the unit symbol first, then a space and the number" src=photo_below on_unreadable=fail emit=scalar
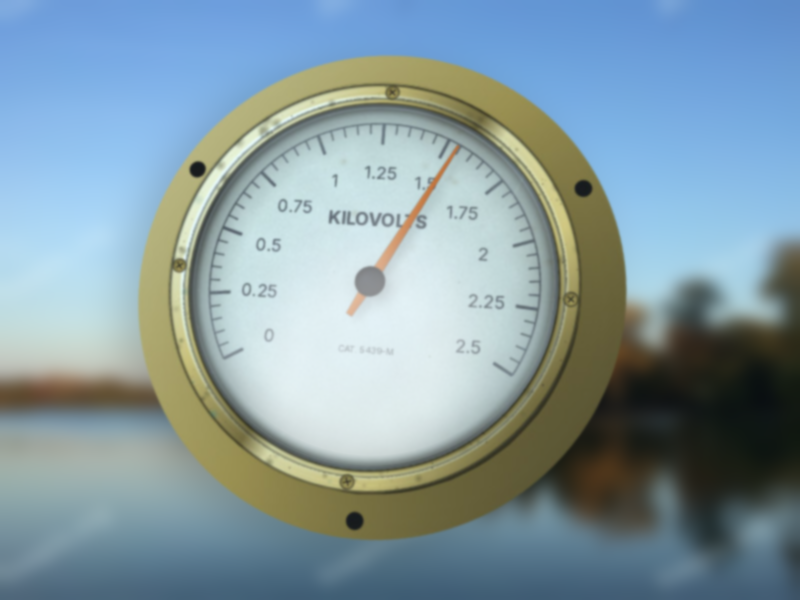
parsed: kV 1.55
